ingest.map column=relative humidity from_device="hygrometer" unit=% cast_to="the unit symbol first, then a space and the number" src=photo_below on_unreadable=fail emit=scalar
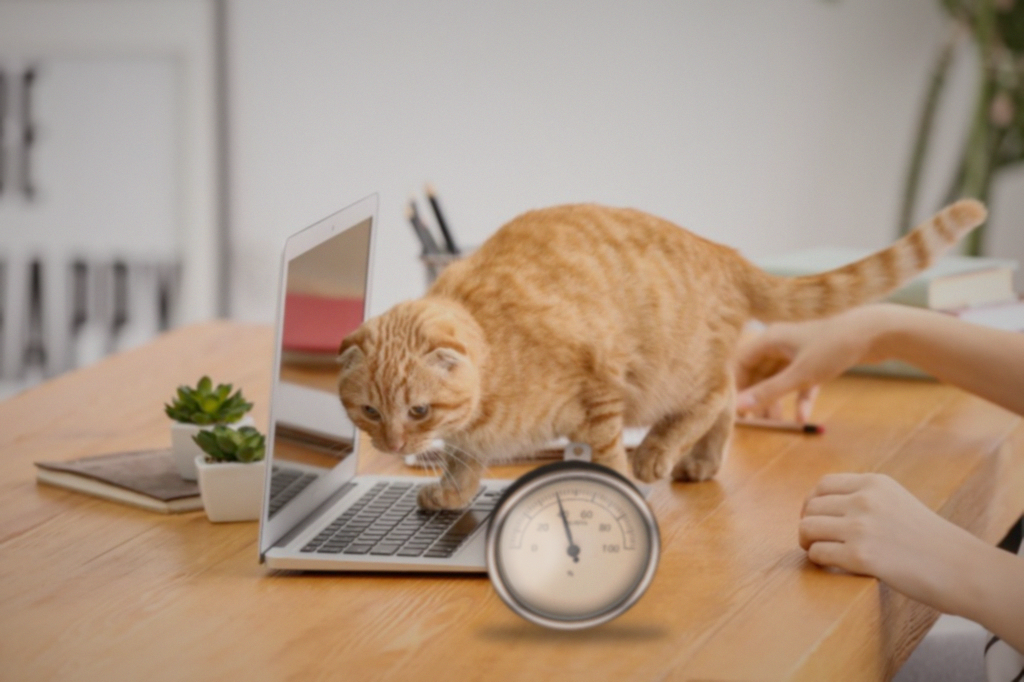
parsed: % 40
